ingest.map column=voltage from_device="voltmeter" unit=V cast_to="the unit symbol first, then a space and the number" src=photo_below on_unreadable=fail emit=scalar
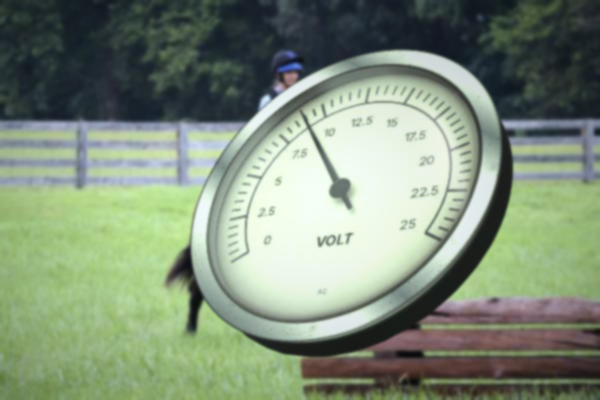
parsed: V 9
